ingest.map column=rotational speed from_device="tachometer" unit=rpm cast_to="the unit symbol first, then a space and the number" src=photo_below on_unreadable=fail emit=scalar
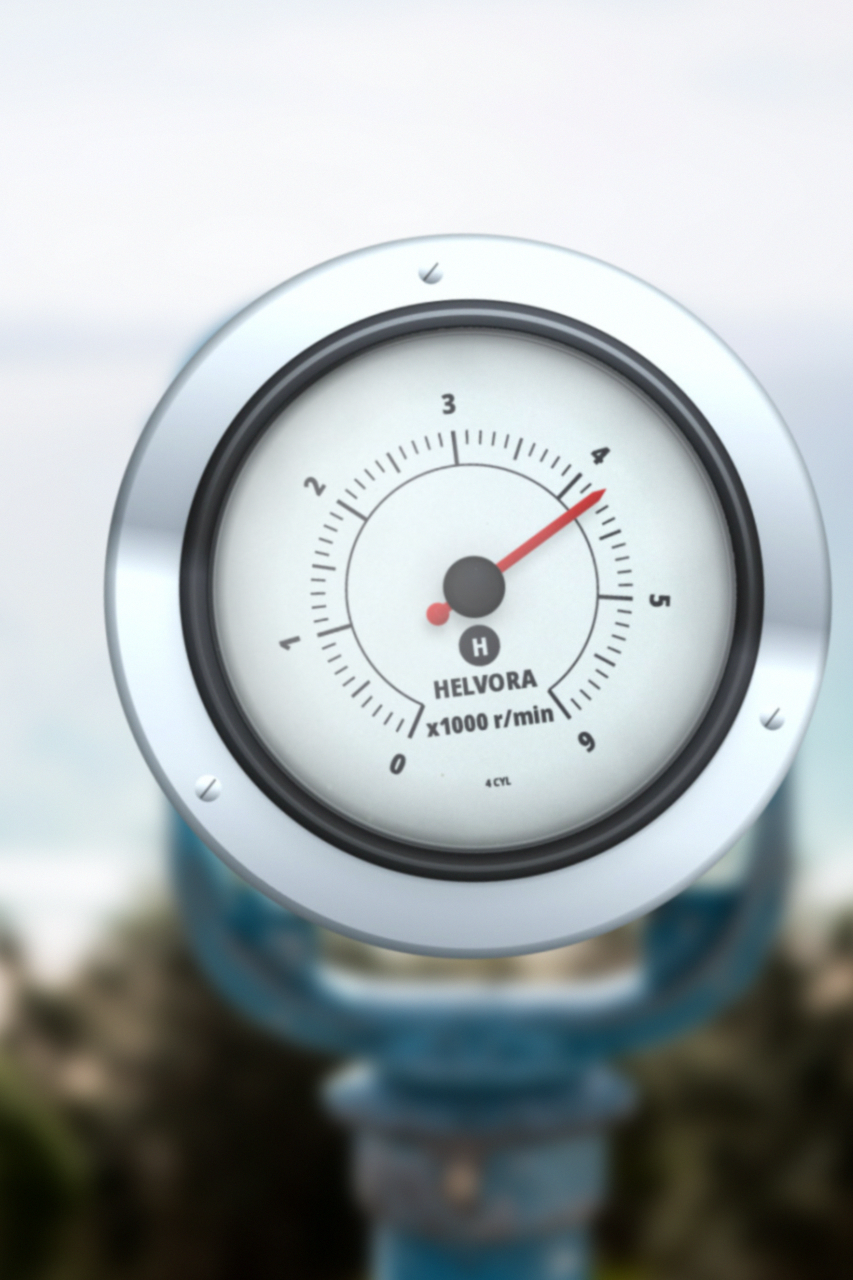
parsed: rpm 4200
